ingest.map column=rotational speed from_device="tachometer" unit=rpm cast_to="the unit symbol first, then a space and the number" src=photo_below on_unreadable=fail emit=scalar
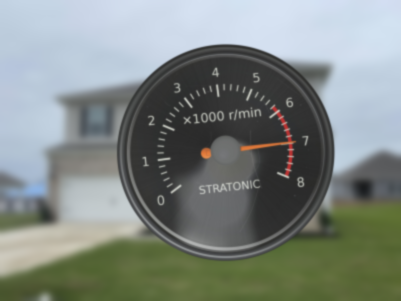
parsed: rpm 7000
